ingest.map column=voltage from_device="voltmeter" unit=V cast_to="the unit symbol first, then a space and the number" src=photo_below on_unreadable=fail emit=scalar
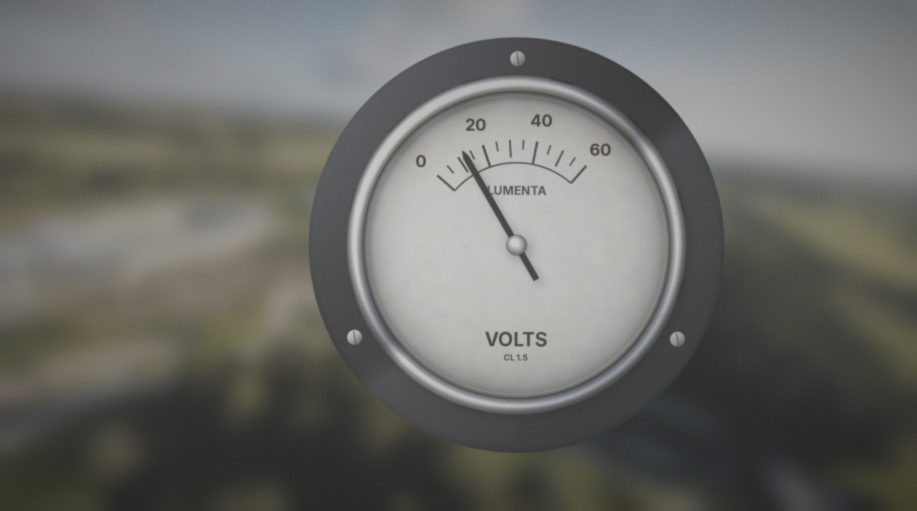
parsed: V 12.5
